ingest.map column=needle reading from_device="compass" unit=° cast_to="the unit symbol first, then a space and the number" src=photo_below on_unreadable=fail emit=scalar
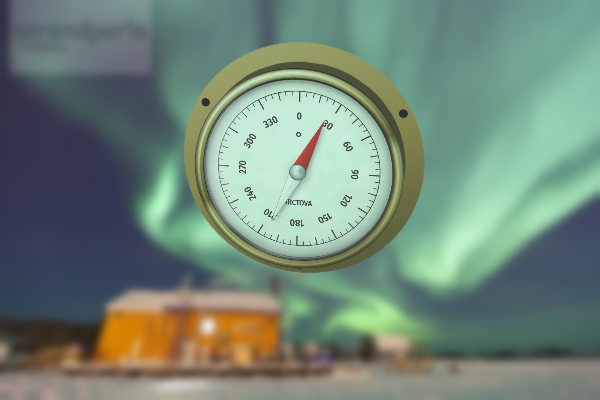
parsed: ° 25
